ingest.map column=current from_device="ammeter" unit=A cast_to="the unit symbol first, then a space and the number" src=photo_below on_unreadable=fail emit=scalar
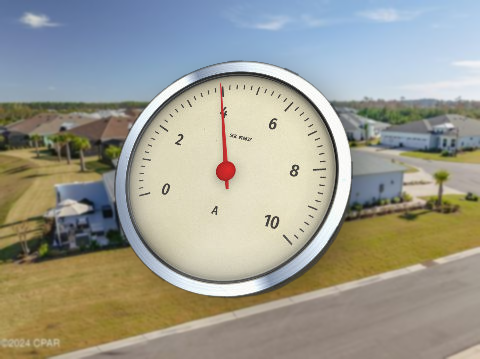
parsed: A 4
